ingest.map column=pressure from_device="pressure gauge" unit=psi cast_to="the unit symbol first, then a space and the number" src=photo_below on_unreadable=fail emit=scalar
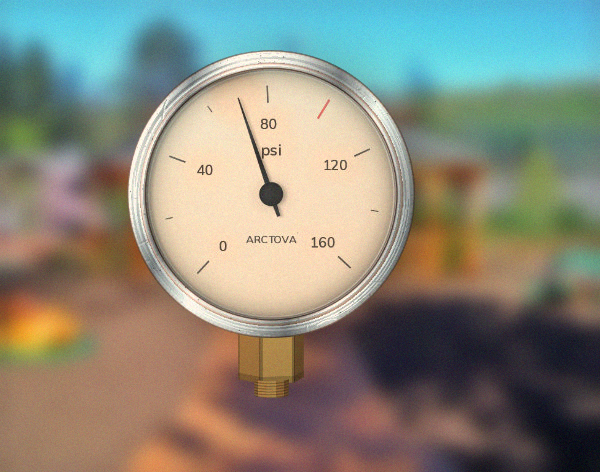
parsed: psi 70
